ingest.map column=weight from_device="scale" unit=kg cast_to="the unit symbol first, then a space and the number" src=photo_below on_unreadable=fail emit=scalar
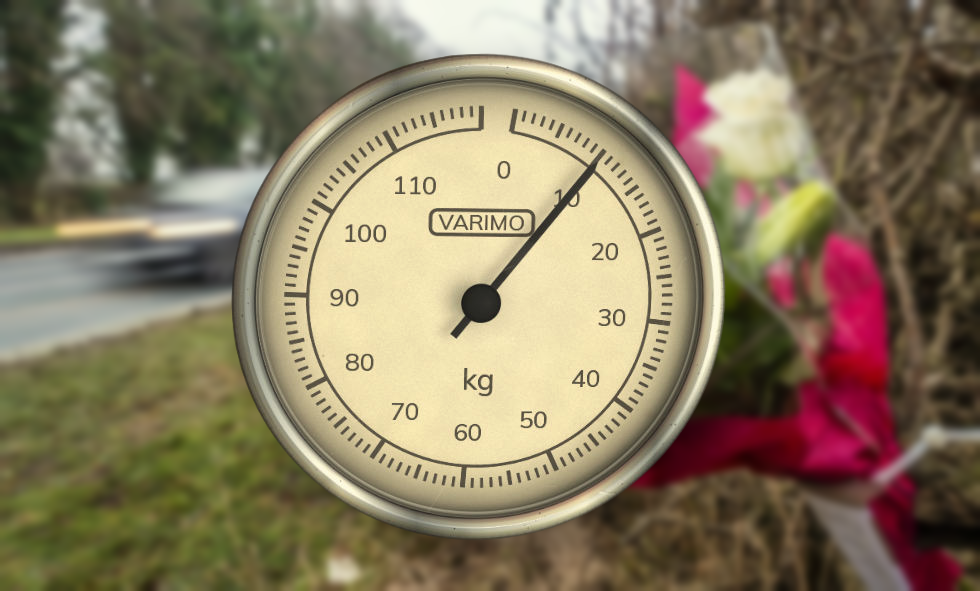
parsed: kg 10
